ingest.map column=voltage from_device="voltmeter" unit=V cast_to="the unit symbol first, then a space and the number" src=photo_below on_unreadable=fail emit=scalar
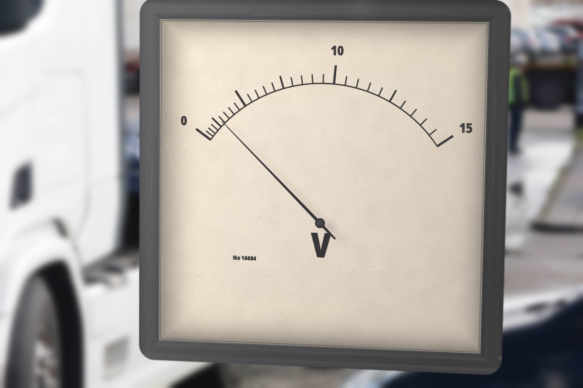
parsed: V 3
